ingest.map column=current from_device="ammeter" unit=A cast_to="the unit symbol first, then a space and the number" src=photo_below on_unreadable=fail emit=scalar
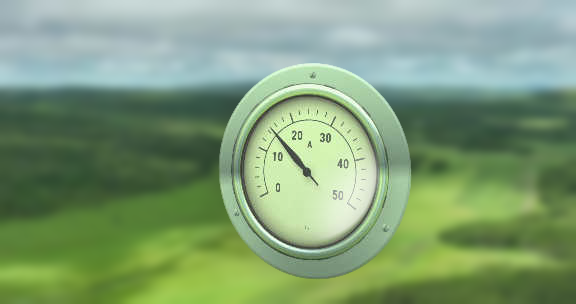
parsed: A 15
